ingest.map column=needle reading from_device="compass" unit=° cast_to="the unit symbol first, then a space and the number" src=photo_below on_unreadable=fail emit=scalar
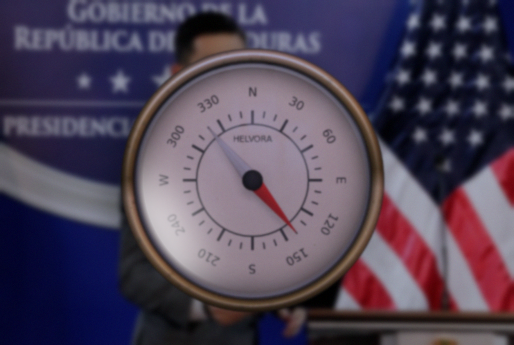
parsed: ° 140
